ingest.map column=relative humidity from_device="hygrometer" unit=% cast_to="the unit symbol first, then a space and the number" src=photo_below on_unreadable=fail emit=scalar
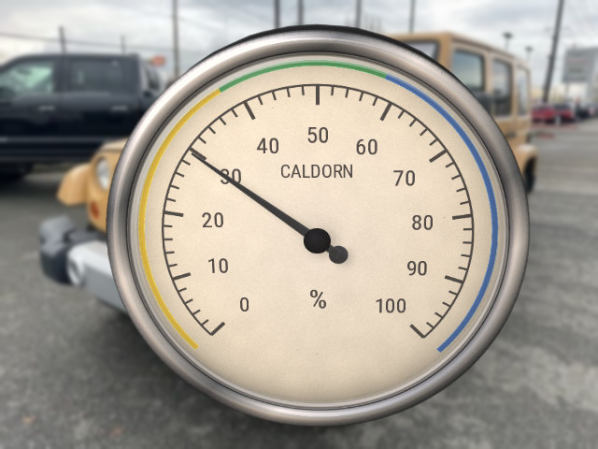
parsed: % 30
